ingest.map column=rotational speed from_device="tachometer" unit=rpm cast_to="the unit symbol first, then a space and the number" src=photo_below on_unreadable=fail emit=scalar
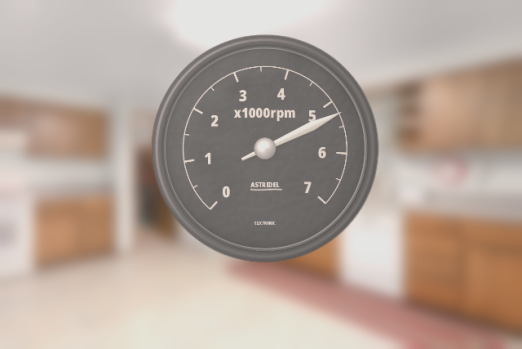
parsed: rpm 5250
